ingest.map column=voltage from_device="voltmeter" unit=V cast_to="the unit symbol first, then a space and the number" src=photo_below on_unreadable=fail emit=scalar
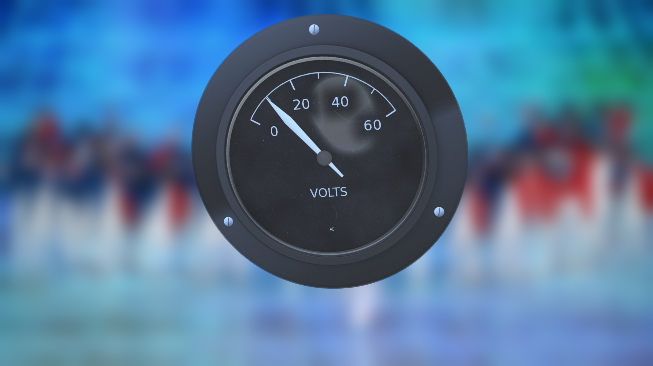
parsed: V 10
